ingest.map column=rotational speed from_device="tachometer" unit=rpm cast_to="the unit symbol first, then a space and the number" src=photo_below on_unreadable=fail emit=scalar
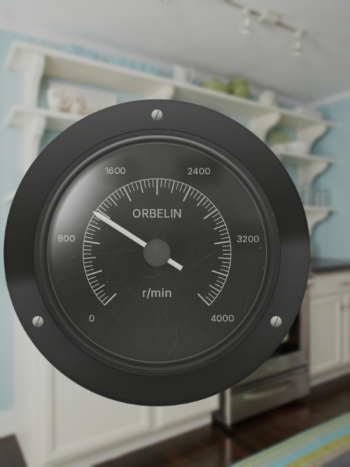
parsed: rpm 1150
